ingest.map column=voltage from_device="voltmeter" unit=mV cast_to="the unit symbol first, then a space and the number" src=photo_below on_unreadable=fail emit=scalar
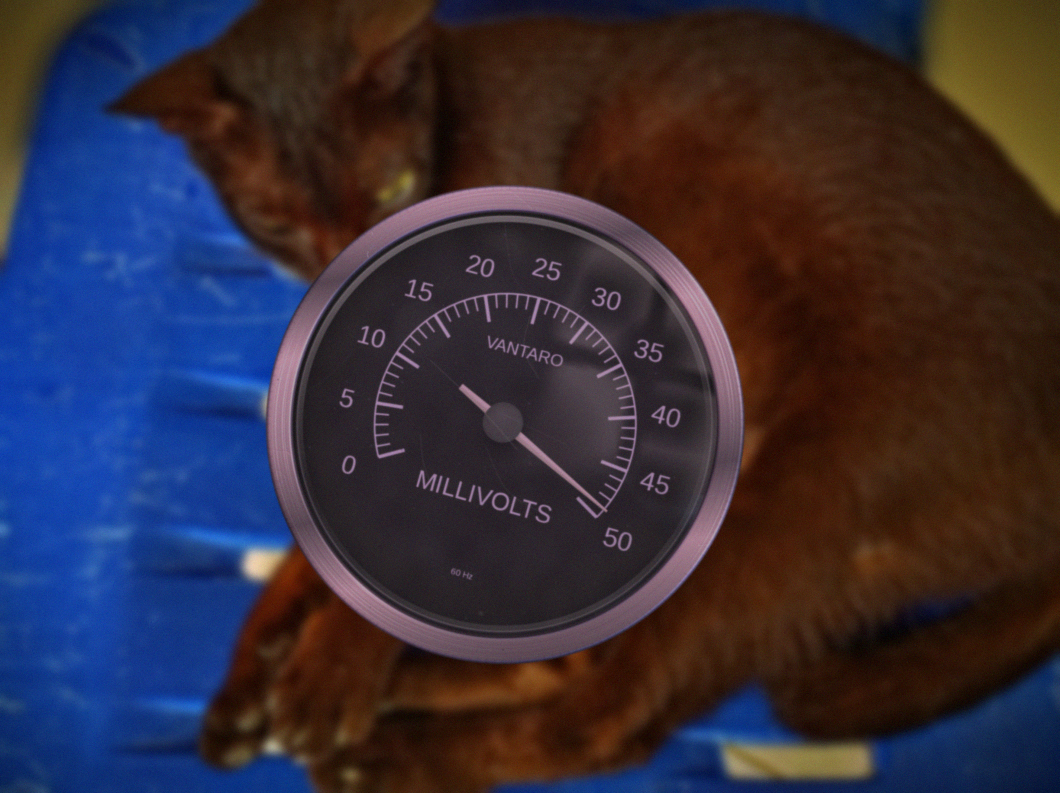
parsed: mV 49
